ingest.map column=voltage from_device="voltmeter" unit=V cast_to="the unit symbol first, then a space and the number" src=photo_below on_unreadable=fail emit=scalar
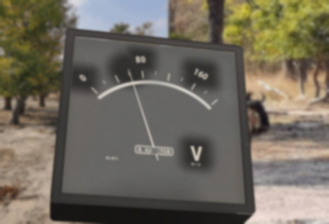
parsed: V 60
